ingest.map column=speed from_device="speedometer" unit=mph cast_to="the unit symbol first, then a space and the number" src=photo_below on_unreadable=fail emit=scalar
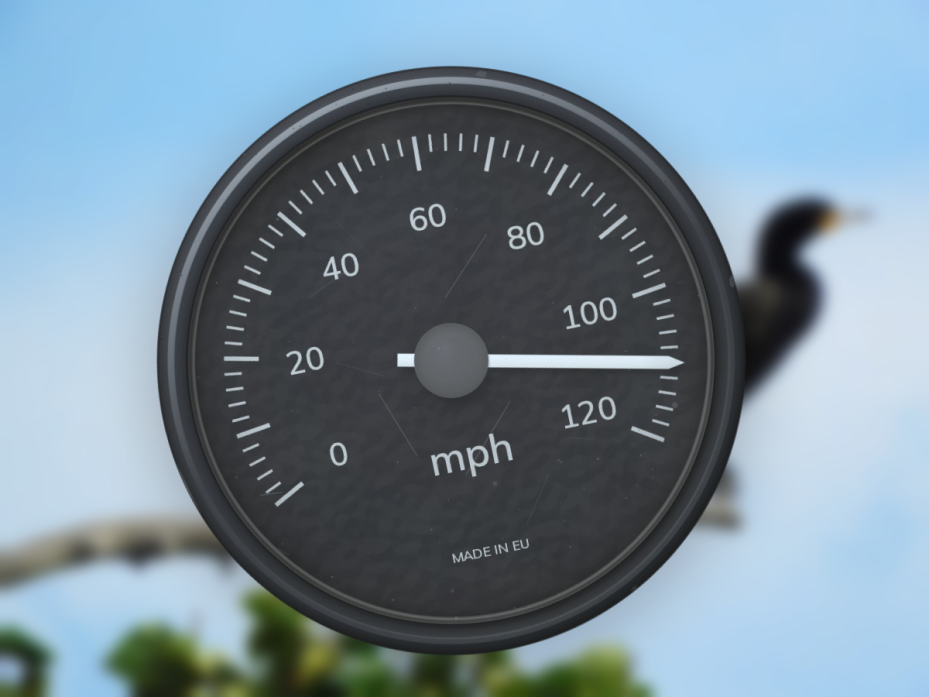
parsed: mph 110
